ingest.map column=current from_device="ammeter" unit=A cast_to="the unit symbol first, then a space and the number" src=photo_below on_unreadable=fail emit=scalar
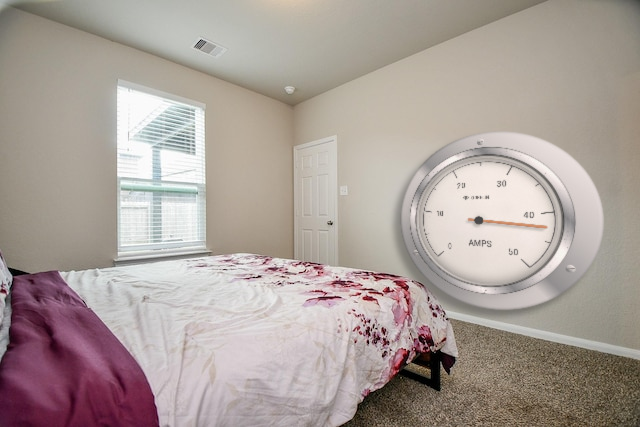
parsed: A 42.5
